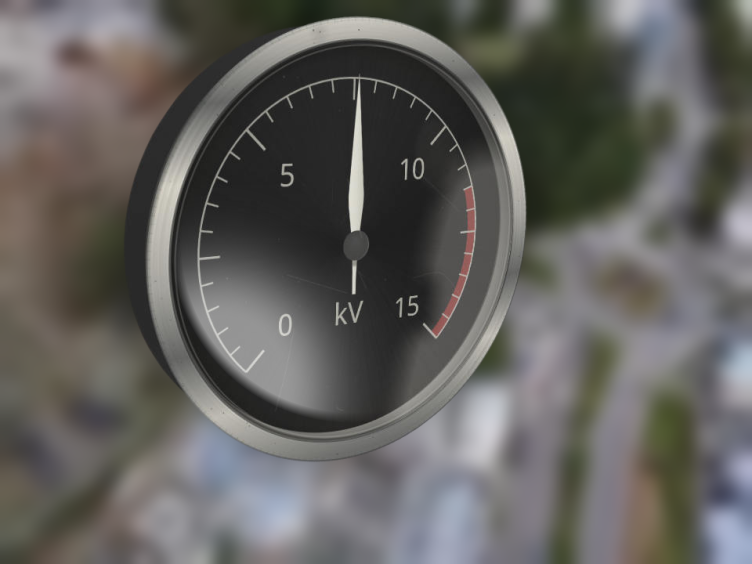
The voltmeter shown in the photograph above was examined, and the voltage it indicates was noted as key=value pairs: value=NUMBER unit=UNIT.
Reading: value=7.5 unit=kV
